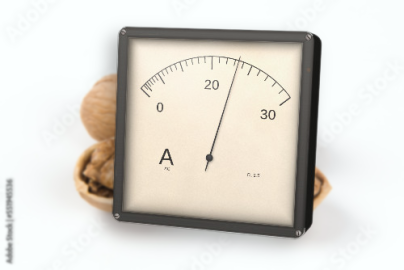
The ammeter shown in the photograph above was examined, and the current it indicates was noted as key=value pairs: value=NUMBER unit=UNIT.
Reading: value=23.5 unit=A
